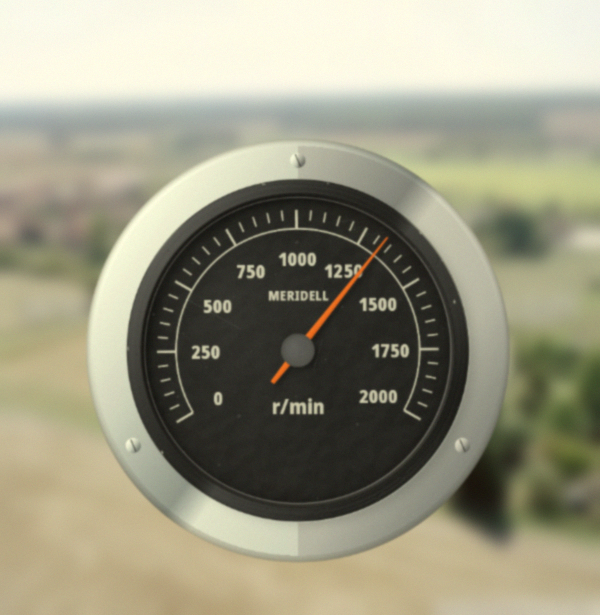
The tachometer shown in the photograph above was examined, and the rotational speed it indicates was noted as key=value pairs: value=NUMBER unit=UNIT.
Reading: value=1325 unit=rpm
